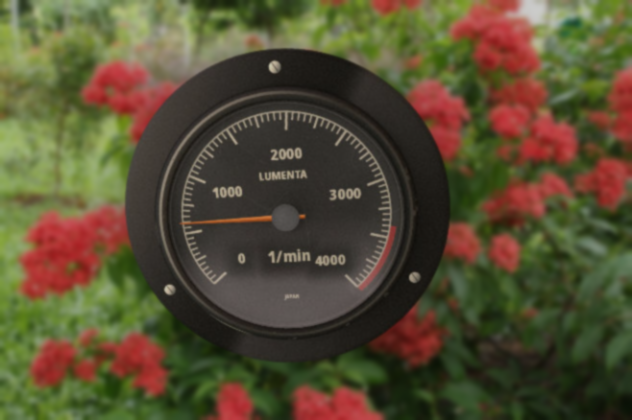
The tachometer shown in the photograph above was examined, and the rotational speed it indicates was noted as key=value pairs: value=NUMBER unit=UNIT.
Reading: value=600 unit=rpm
